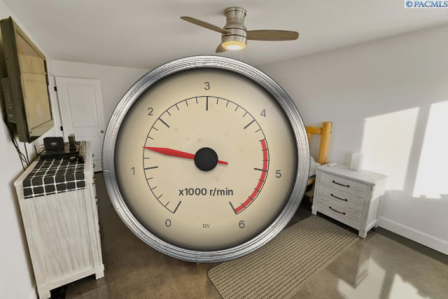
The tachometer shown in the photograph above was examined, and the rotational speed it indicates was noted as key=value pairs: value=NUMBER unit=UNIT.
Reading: value=1400 unit=rpm
